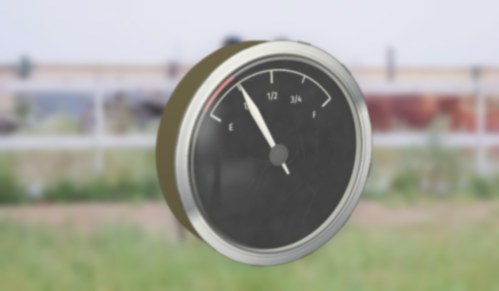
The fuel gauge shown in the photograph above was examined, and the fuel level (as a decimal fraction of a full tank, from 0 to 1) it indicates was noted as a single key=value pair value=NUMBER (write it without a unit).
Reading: value=0.25
